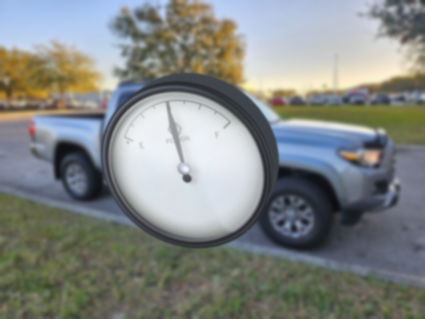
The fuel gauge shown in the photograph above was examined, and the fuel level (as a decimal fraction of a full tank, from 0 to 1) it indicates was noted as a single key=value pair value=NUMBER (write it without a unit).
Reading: value=0.5
